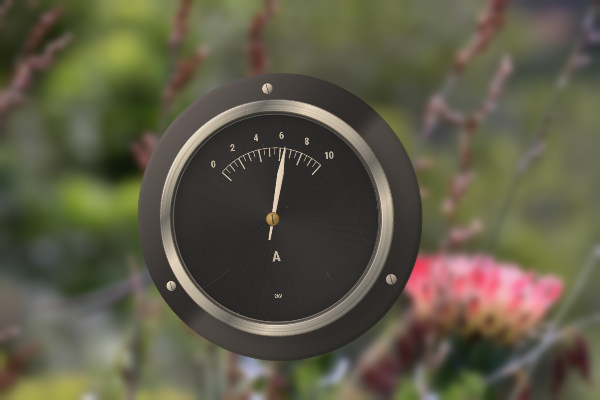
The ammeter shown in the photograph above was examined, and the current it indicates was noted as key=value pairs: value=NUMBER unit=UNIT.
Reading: value=6.5 unit=A
